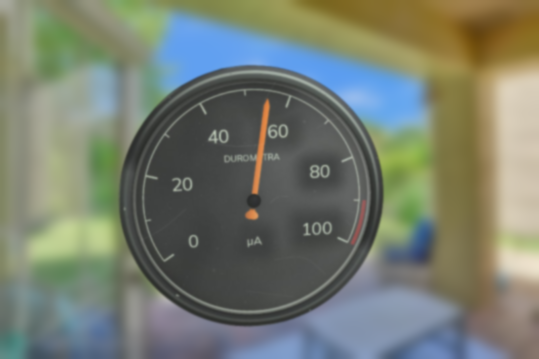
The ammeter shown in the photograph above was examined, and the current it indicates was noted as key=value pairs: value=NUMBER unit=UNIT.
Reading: value=55 unit=µA
